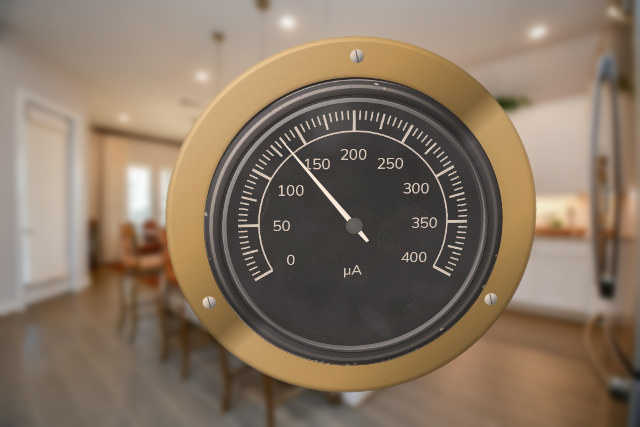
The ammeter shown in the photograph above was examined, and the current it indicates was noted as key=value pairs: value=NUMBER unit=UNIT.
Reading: value=135 unit=µA
